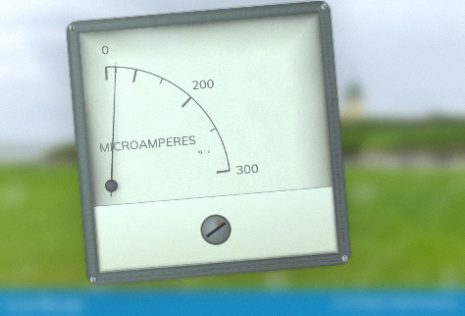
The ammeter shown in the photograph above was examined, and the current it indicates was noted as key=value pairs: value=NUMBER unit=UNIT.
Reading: value=50 unit=µA
